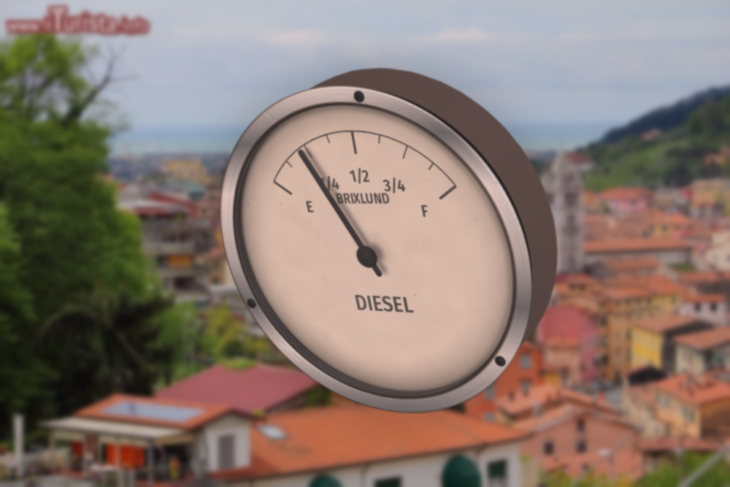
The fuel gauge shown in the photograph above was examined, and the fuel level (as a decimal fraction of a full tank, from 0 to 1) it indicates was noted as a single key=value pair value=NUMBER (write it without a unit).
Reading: value=0.25
